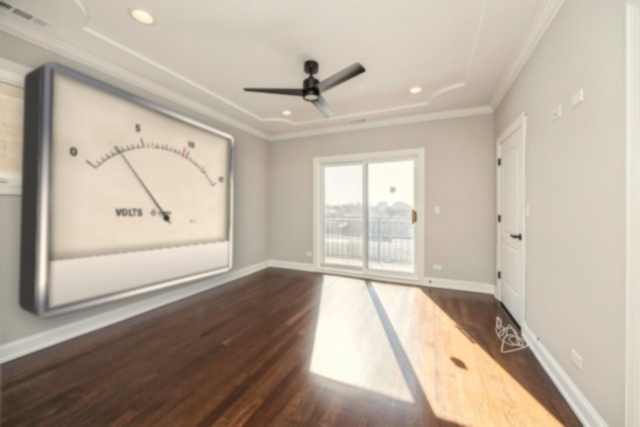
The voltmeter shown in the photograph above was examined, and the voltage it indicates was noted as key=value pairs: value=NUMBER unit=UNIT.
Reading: value=2.5 unit=V
